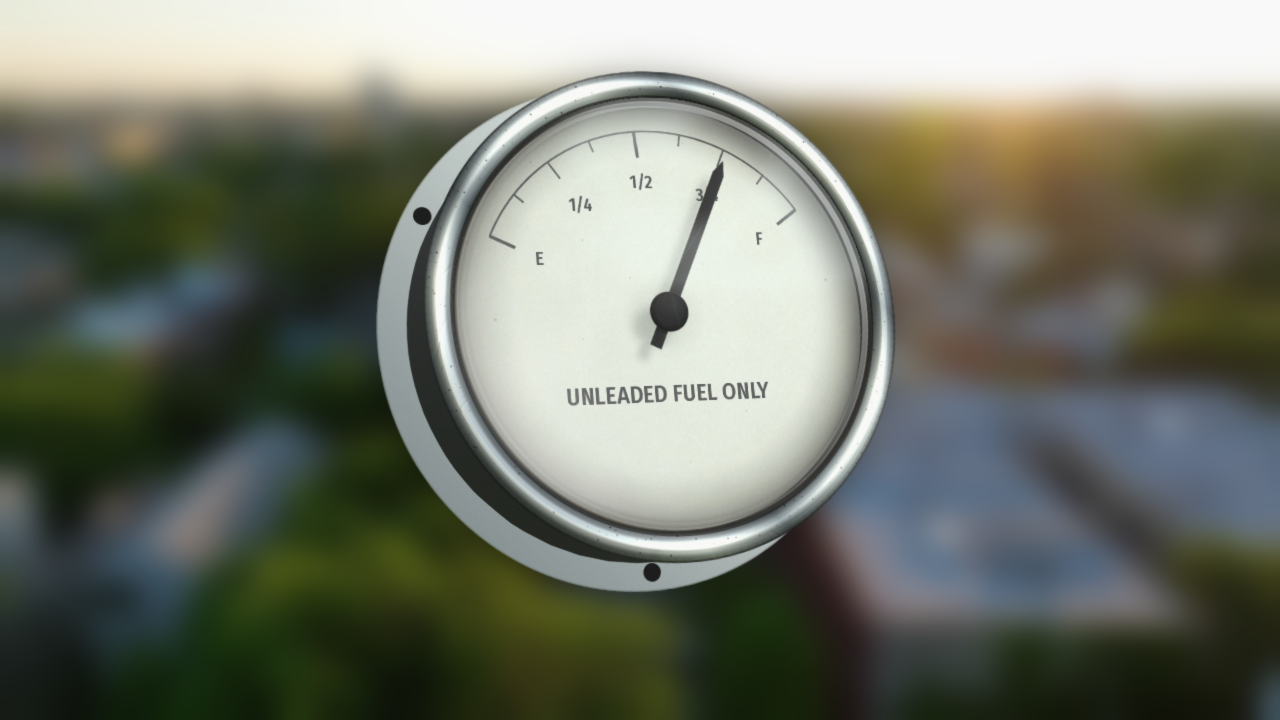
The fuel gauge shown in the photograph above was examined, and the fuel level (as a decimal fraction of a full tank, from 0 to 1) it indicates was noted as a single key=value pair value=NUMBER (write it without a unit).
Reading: value=0.75
